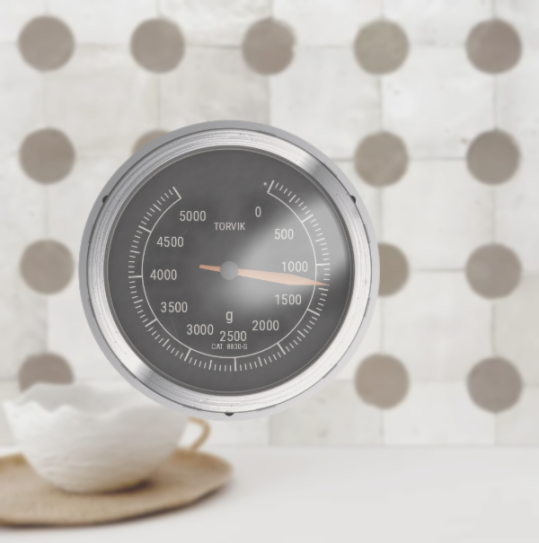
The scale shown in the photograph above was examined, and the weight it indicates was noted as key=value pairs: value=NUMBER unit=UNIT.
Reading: value=1200 unit=g
